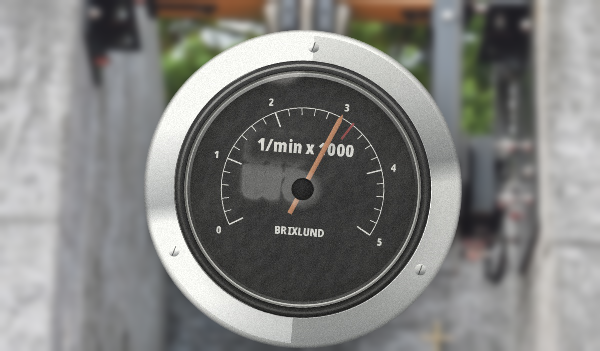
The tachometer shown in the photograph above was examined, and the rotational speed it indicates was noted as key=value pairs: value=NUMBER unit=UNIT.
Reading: value=3000 unit=rpm
